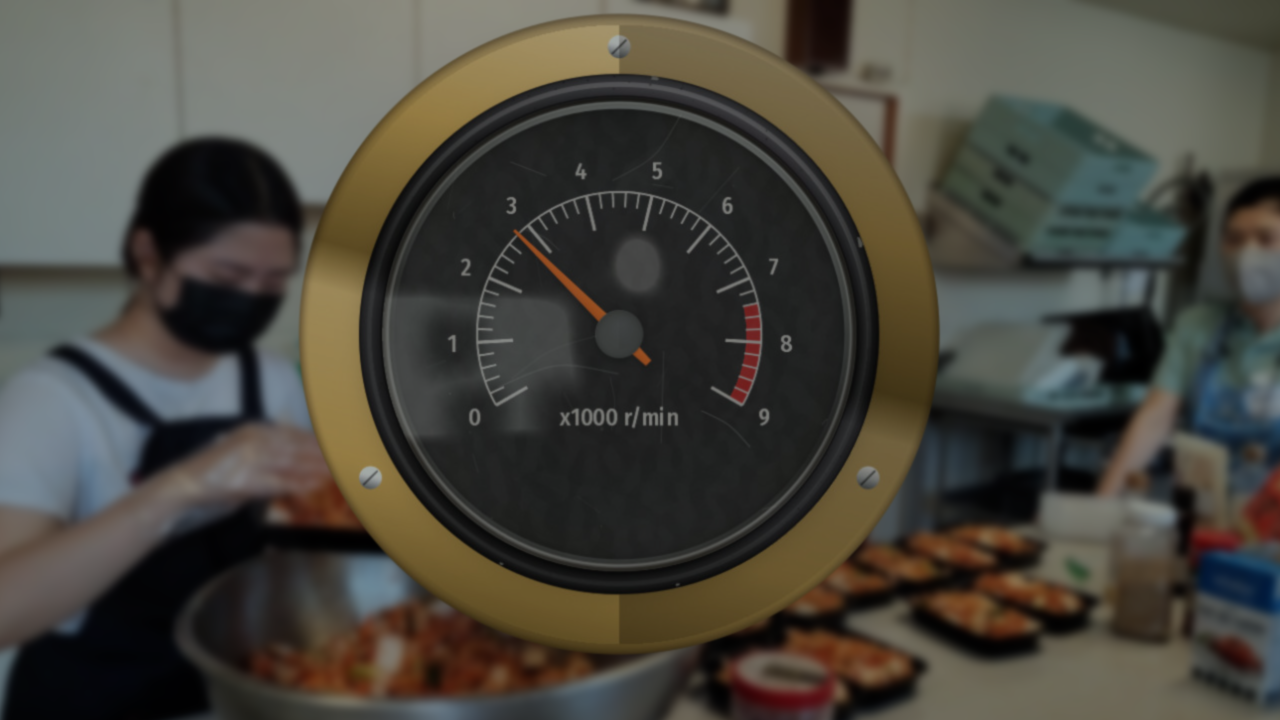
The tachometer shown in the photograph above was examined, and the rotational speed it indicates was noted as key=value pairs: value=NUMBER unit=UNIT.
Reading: value=2800 unit=rpm
